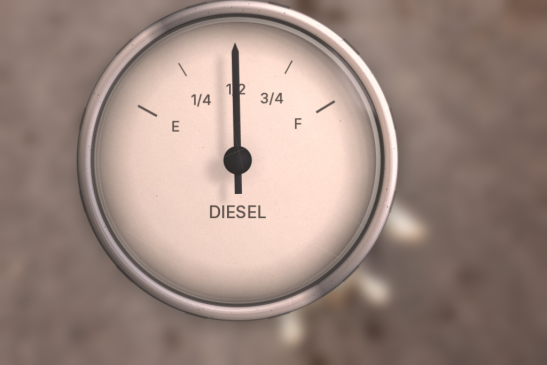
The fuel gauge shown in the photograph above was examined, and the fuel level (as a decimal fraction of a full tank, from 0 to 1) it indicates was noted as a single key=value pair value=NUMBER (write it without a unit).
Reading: value=0.5
